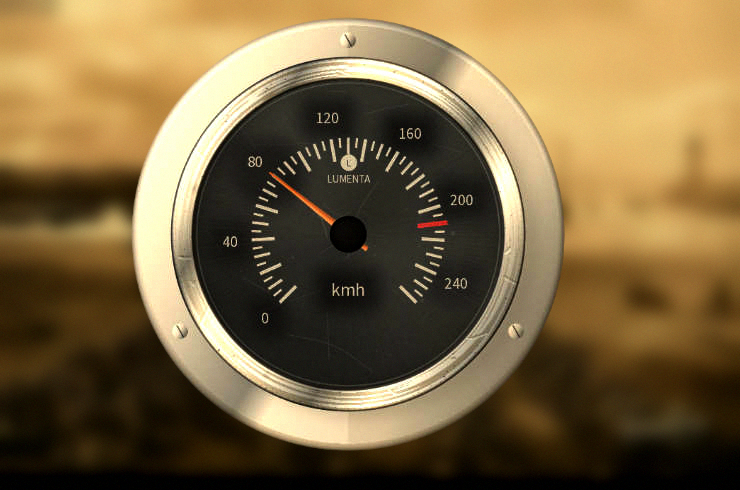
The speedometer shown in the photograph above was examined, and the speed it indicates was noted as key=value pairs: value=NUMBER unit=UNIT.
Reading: value=80 unit=km/h
